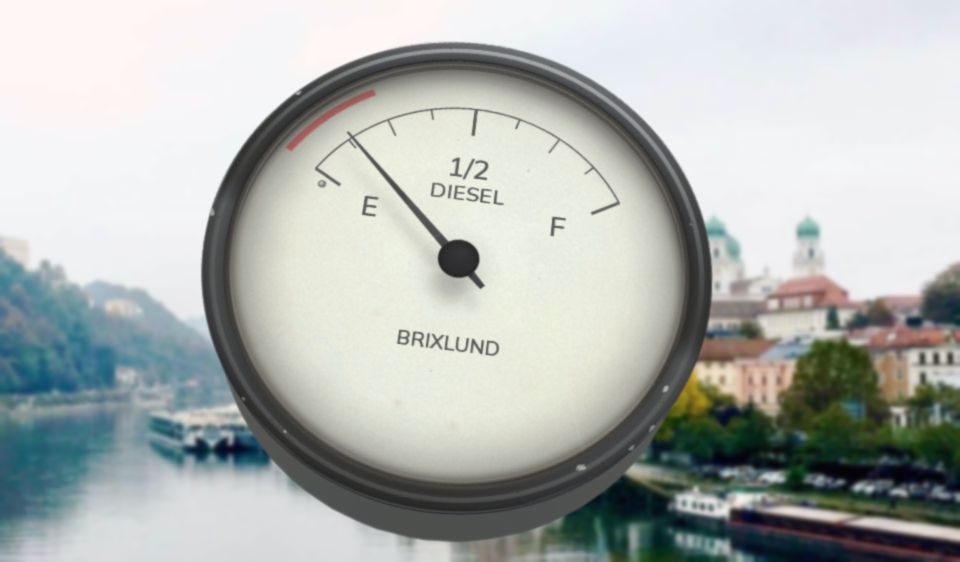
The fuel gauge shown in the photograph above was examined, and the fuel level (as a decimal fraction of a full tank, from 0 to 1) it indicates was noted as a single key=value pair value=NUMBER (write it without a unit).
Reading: value=0.125
